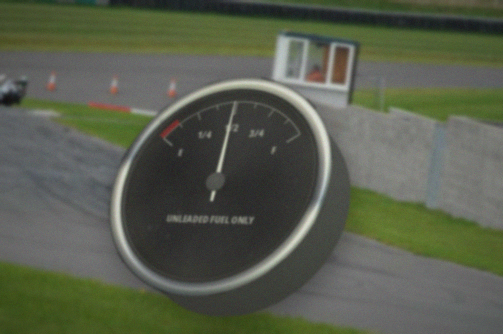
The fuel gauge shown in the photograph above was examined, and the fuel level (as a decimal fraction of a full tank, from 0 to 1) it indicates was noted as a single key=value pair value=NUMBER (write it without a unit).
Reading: value=0.5
